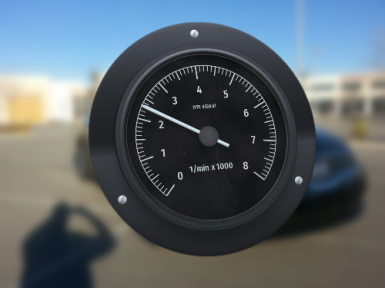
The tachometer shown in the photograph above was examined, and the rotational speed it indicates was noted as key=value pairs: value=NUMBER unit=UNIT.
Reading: value=2300 unit=rpm
